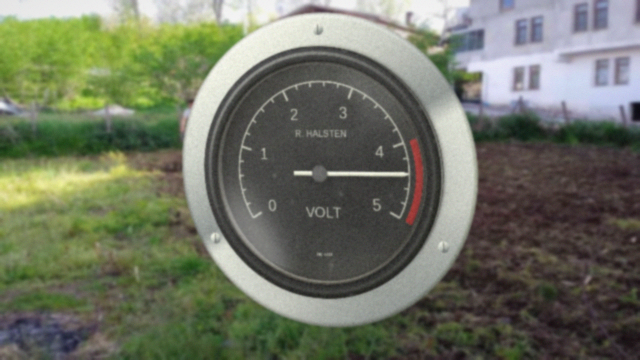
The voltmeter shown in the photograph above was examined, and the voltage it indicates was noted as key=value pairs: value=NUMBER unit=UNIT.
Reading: value=4.4 unit=V
